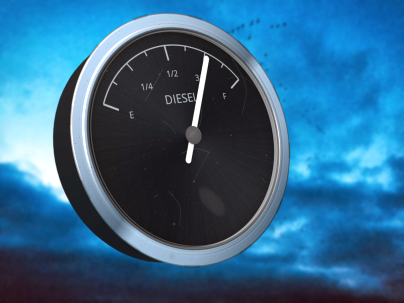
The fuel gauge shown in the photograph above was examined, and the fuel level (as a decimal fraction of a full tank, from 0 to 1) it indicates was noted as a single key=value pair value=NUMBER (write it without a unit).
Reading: value=0.75
